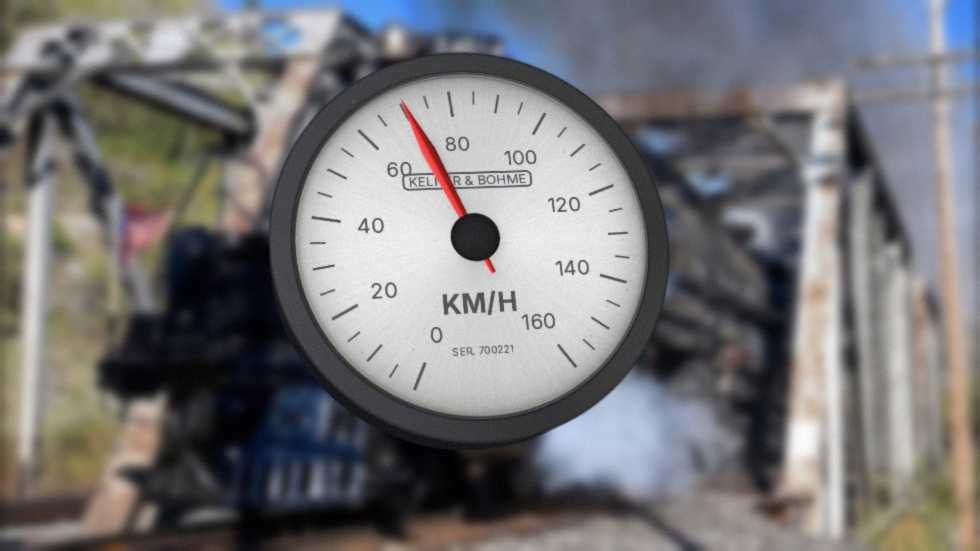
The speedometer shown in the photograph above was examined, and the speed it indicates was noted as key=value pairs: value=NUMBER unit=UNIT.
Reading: value=70 unit=km/h
